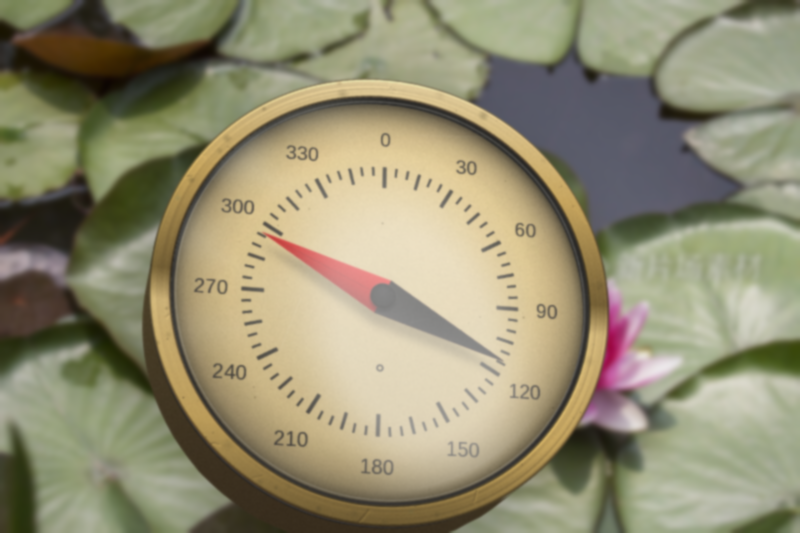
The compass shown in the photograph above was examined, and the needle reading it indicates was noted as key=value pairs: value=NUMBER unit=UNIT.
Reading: value=295 unit=°
